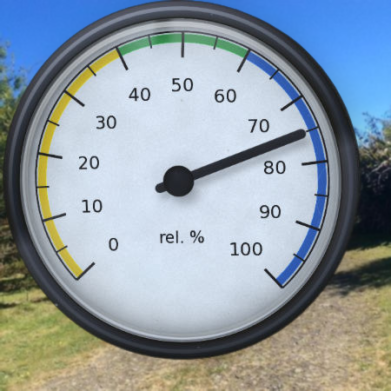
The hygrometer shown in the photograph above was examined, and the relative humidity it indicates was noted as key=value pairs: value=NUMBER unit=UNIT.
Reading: value=75 unit=%
